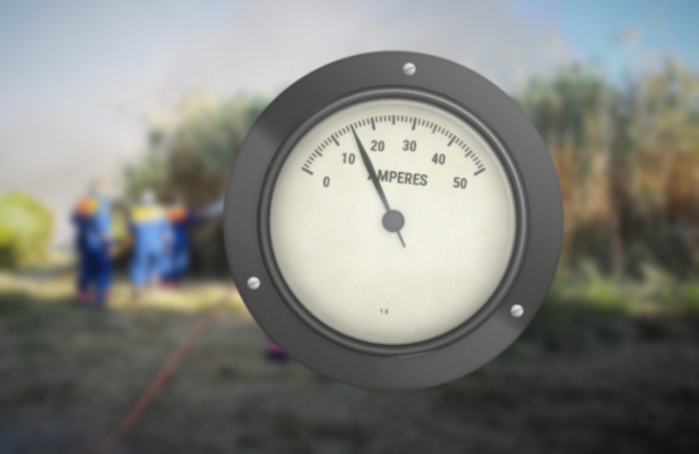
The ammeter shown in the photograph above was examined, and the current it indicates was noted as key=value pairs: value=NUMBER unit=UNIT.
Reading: value=15 unit=A
